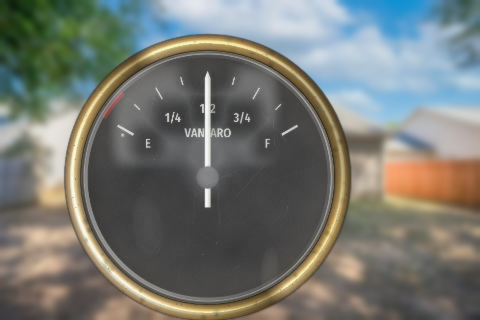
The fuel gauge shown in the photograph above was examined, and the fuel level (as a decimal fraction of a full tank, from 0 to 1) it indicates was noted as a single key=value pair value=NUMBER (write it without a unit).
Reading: value=0.5
